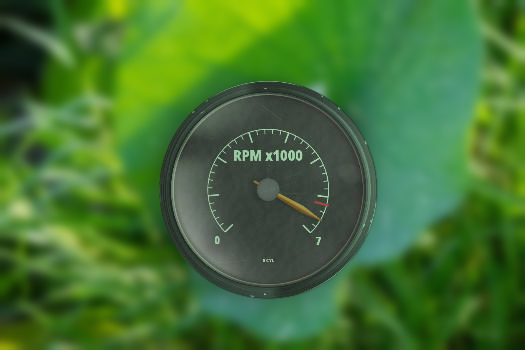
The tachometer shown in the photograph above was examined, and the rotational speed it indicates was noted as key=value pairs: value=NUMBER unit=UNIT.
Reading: value=6600 unit=rpm
